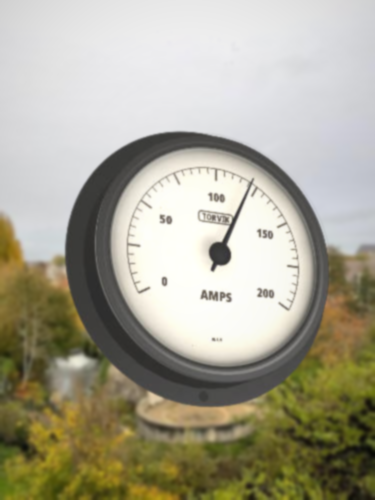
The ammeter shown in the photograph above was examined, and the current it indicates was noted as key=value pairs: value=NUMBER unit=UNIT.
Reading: value=120 unit=A
